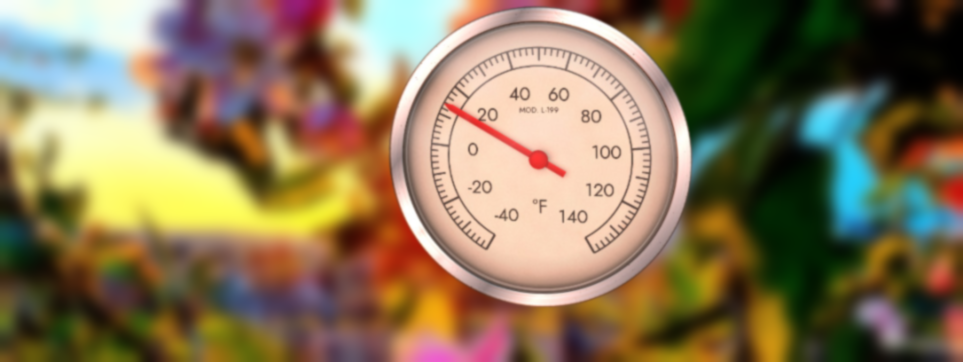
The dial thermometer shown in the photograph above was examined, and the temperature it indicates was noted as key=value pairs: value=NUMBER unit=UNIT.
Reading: value=14 unit=°F
